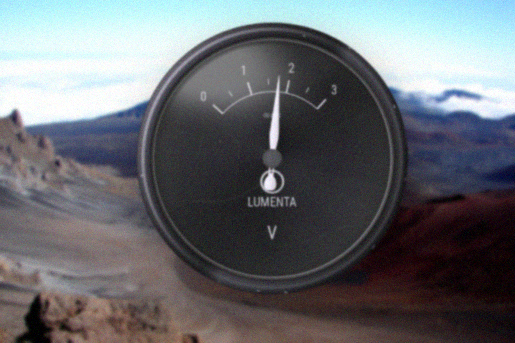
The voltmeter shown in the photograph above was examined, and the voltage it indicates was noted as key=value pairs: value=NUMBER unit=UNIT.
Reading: value=1.75 unit=V
